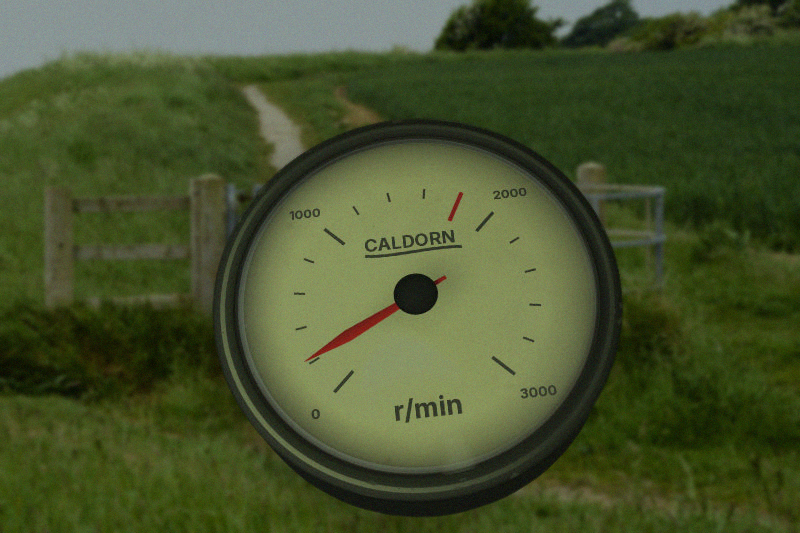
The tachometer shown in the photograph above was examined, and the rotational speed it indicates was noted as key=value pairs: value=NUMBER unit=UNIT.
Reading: value=200 unit=rpm
